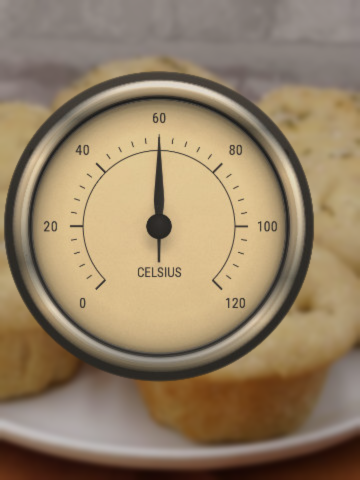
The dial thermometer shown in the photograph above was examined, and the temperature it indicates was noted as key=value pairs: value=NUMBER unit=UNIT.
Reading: value=60 unit=°C
